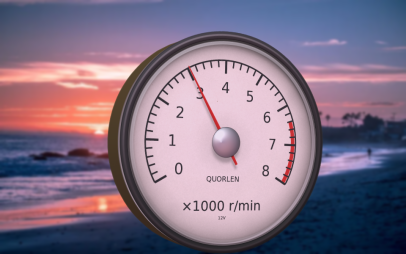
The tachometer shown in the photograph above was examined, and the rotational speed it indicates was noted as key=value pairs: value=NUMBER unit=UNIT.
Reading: value=3000 unit=rpm
